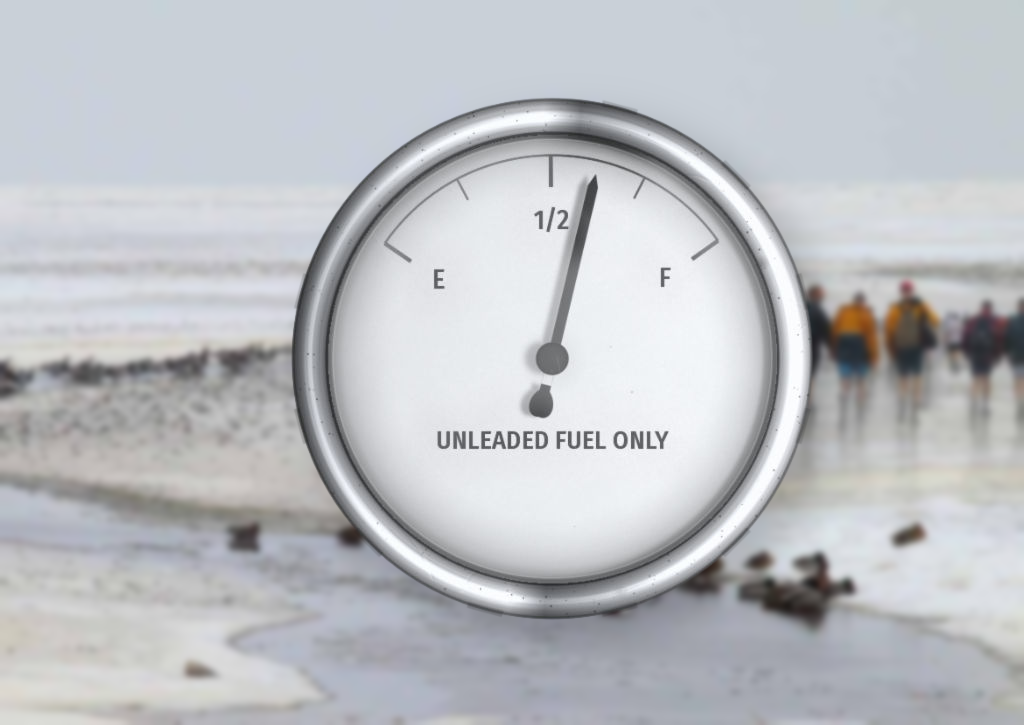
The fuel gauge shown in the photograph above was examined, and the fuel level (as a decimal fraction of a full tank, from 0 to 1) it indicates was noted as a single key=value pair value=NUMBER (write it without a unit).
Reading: value=0.625
